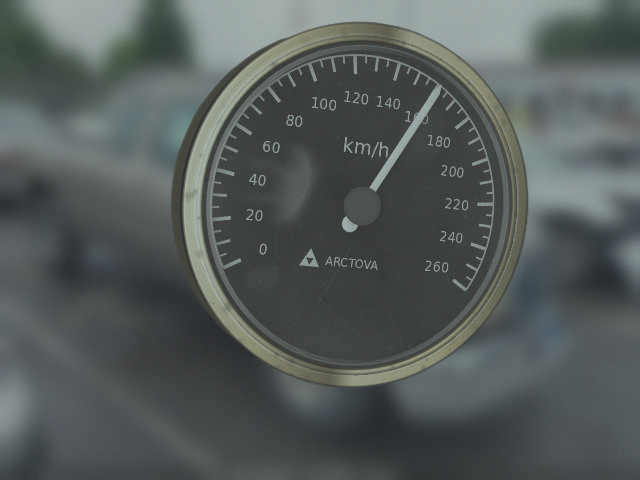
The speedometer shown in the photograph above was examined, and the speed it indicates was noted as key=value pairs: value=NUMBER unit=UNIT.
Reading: value=160 unit=km/h
